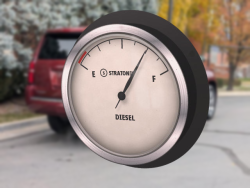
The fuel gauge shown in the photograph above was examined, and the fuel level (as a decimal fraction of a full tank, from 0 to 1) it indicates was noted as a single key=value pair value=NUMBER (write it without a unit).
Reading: value=0.75
